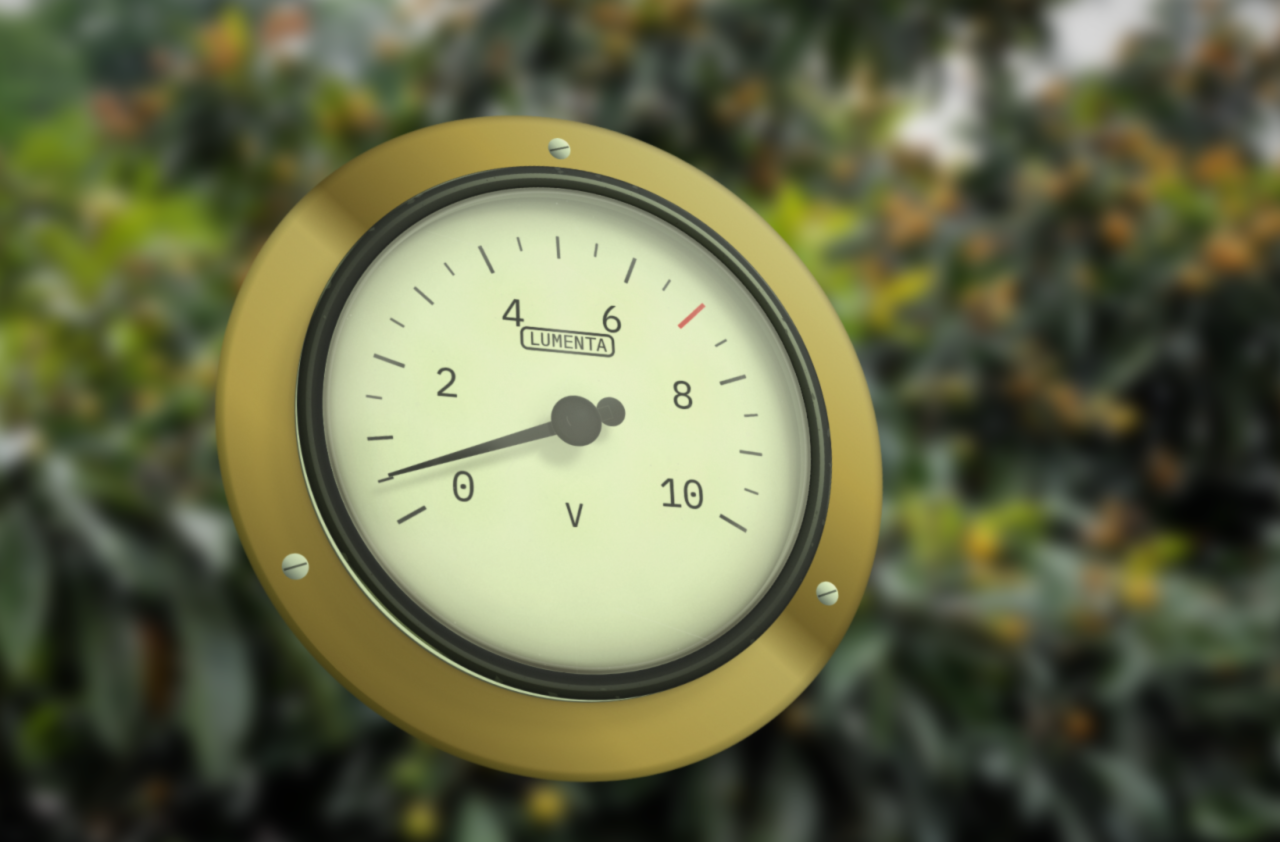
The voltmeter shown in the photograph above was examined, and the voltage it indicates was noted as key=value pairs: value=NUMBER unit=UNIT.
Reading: value=0.5 unit=V
